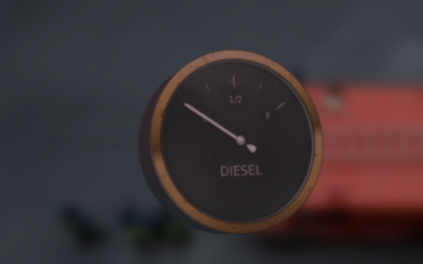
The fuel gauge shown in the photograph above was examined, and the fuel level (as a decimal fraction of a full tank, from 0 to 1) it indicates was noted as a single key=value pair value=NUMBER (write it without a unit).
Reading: value=0
